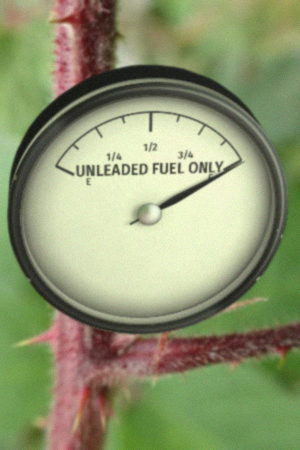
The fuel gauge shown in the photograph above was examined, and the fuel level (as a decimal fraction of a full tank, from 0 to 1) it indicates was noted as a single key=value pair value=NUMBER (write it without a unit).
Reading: value=1
